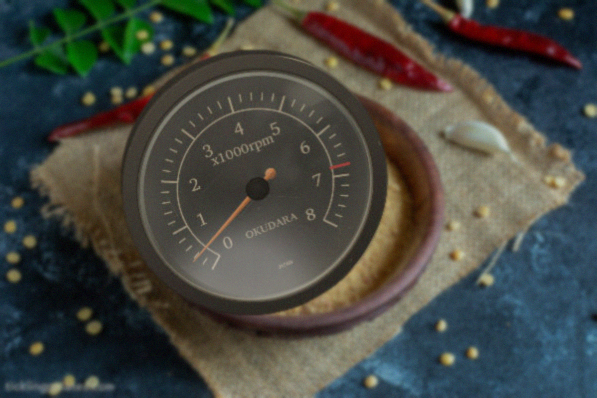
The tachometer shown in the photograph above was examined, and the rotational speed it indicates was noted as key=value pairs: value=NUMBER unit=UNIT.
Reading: value=400 unit=rpm
